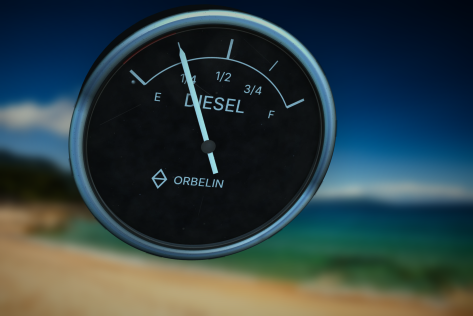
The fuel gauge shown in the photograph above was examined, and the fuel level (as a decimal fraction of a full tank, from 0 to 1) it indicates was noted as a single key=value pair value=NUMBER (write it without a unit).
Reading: value=0.25
